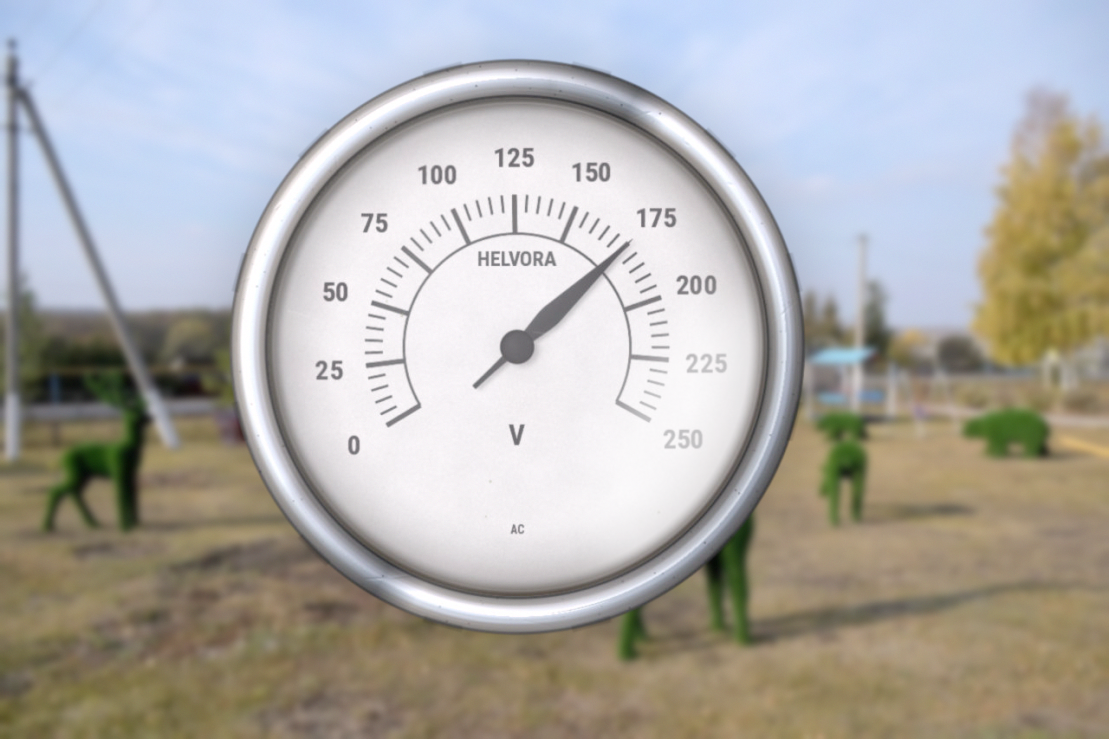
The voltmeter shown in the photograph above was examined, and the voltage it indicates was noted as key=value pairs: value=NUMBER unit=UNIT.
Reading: value=175 unit=V
